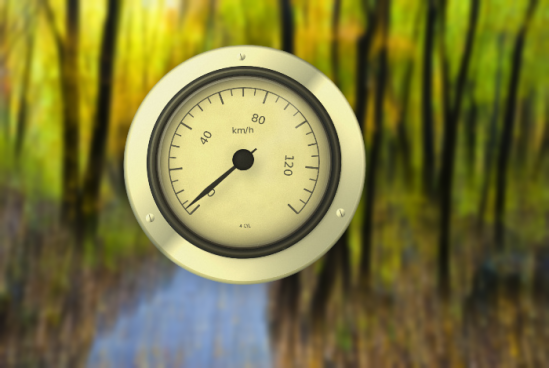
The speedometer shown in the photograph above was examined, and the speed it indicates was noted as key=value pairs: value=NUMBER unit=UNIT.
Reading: value=2.5 unit=km/h
